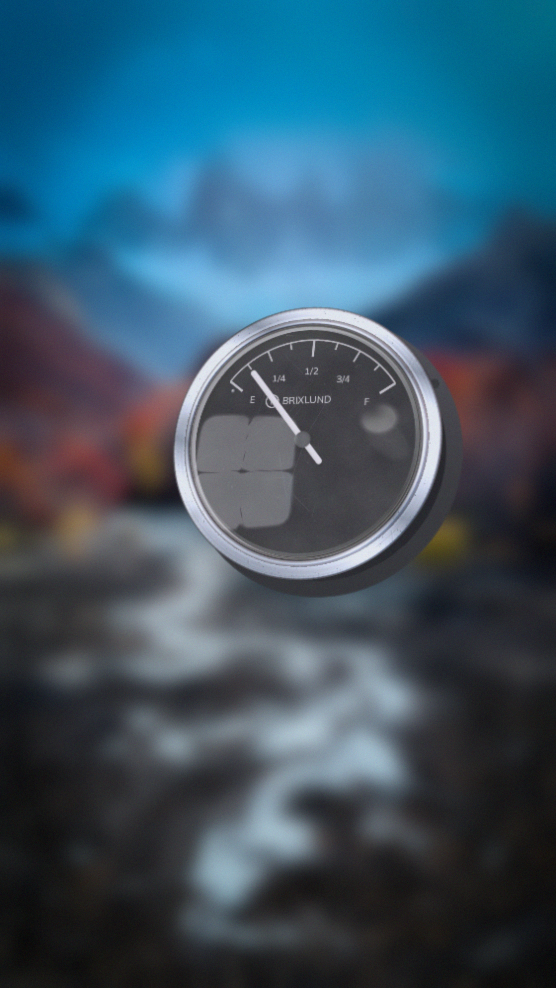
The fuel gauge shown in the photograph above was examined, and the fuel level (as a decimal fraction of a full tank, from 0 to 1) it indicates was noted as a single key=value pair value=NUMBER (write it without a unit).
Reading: value=0.125
